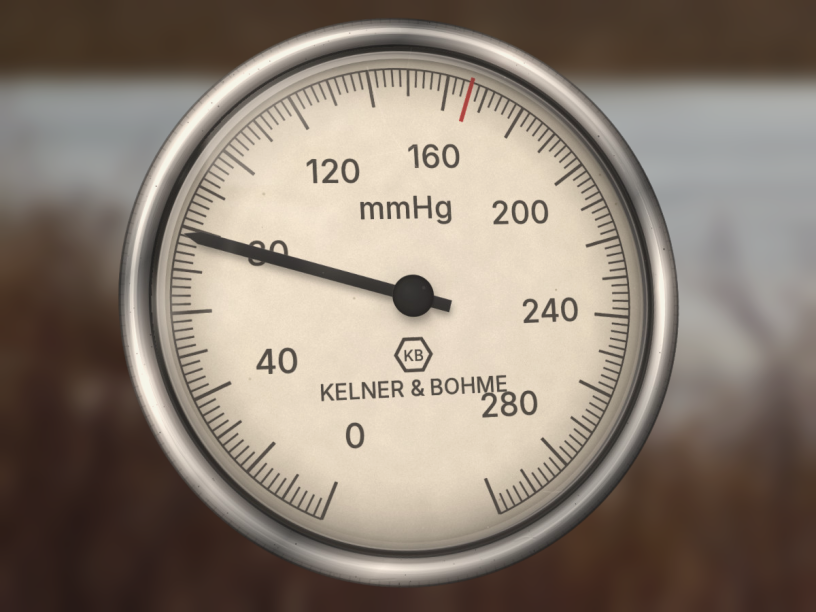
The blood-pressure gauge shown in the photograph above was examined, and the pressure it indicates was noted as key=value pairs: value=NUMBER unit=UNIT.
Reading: value=78 unit=mmHg
